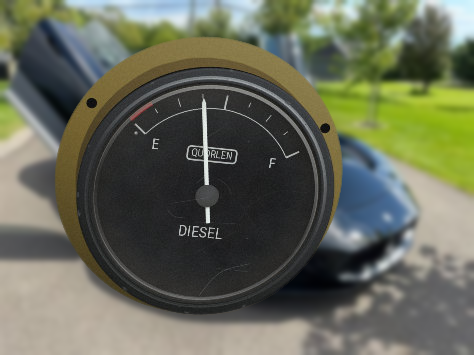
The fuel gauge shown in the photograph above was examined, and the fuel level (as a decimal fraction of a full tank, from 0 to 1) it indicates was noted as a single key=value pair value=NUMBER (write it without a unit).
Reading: value=0.375
